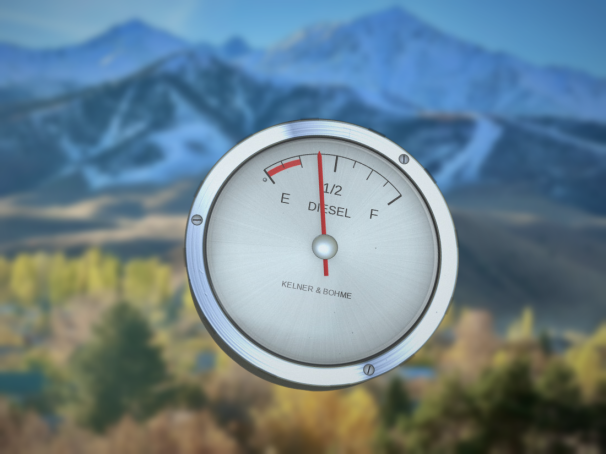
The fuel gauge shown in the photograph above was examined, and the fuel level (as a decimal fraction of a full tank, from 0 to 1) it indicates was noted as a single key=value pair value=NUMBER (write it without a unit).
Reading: value=0.375
